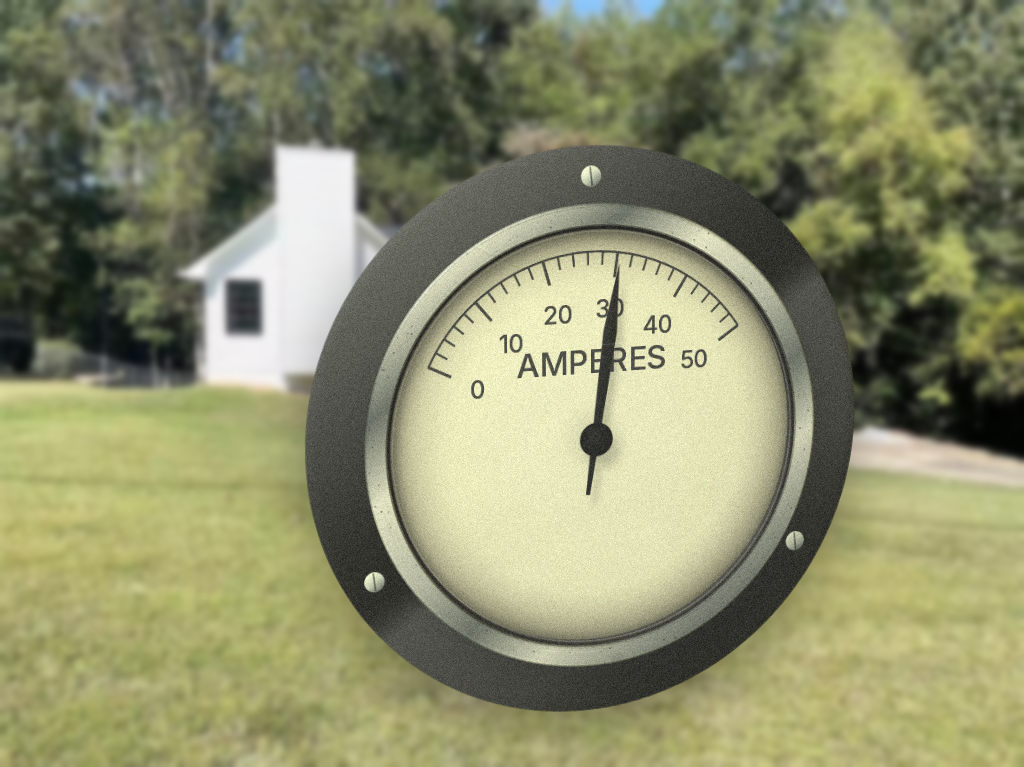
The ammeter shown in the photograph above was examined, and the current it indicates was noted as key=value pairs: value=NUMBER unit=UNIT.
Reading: value=30 unit=A
